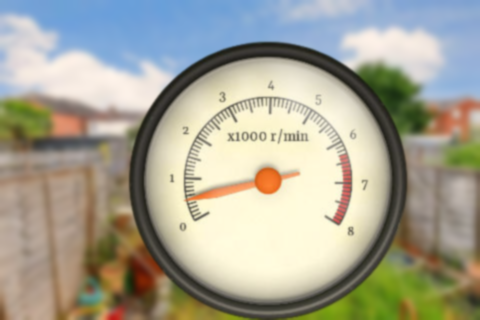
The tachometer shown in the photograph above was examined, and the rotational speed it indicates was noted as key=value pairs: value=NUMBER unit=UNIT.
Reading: value=500 unit=rpm
